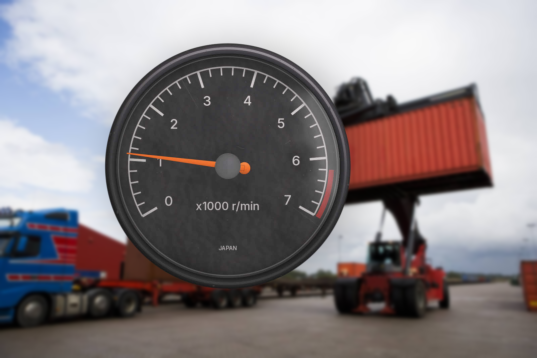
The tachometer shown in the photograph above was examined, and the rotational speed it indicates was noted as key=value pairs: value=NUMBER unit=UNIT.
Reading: value=1100 unit=rpm
